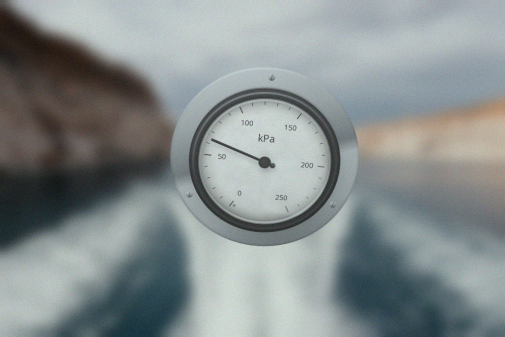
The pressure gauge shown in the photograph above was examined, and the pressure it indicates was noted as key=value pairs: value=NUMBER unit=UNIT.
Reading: value=65 unit=kPa
